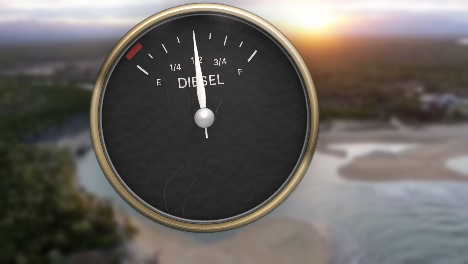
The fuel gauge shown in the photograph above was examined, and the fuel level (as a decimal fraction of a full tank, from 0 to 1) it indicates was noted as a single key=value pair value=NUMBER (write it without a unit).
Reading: value=0.5
